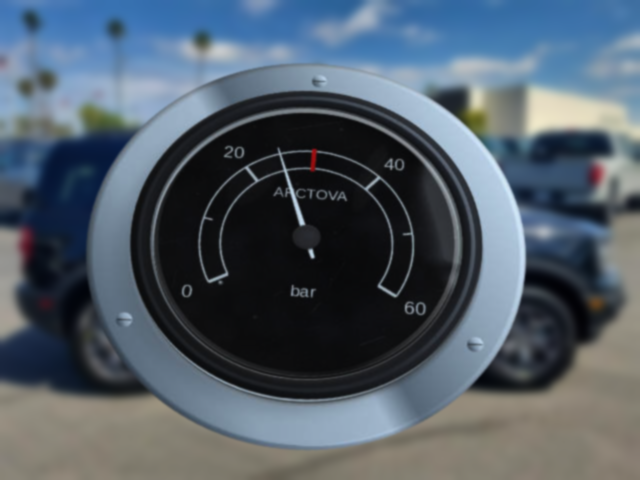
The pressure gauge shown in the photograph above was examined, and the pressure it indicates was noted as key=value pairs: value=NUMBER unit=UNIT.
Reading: value=25 unit=bar
